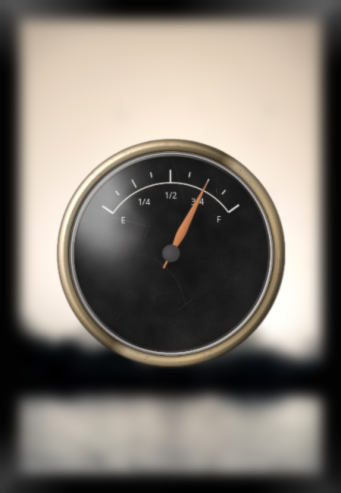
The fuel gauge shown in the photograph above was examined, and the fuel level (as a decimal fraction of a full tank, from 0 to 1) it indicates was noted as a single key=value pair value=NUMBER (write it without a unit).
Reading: value=0.75
